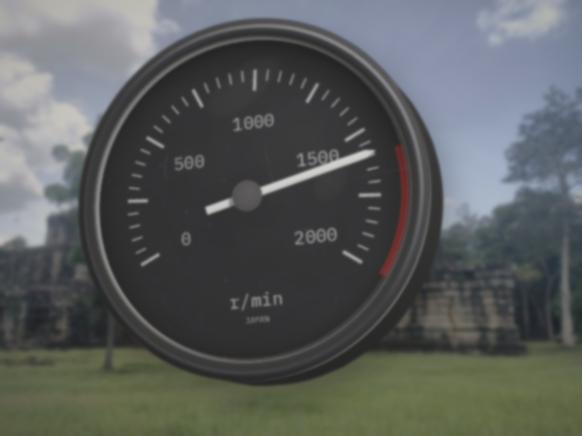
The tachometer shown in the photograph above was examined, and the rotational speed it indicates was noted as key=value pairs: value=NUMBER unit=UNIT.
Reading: value=1600 unit=rpm
